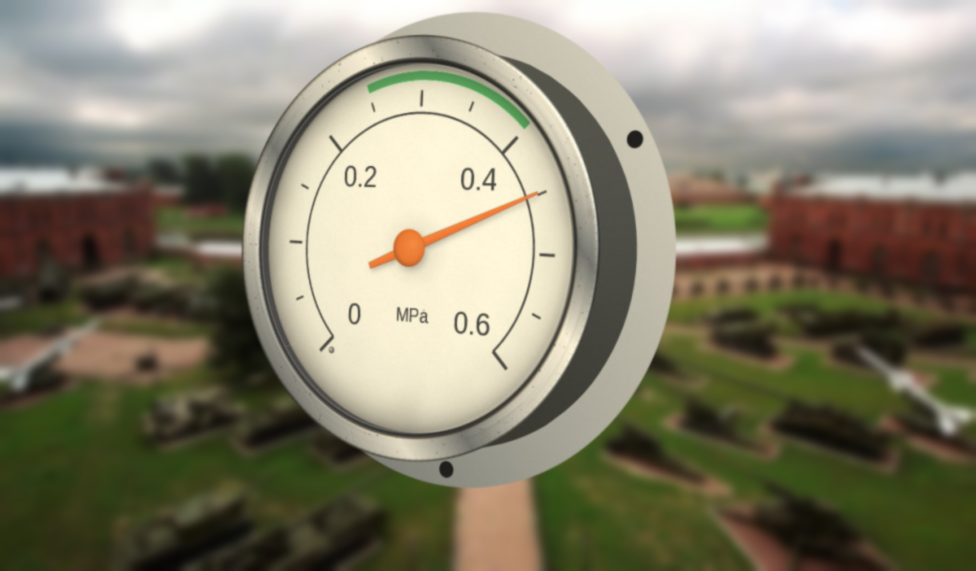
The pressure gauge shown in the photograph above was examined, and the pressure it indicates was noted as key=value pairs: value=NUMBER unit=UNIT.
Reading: value=0.45 unit=MPa
